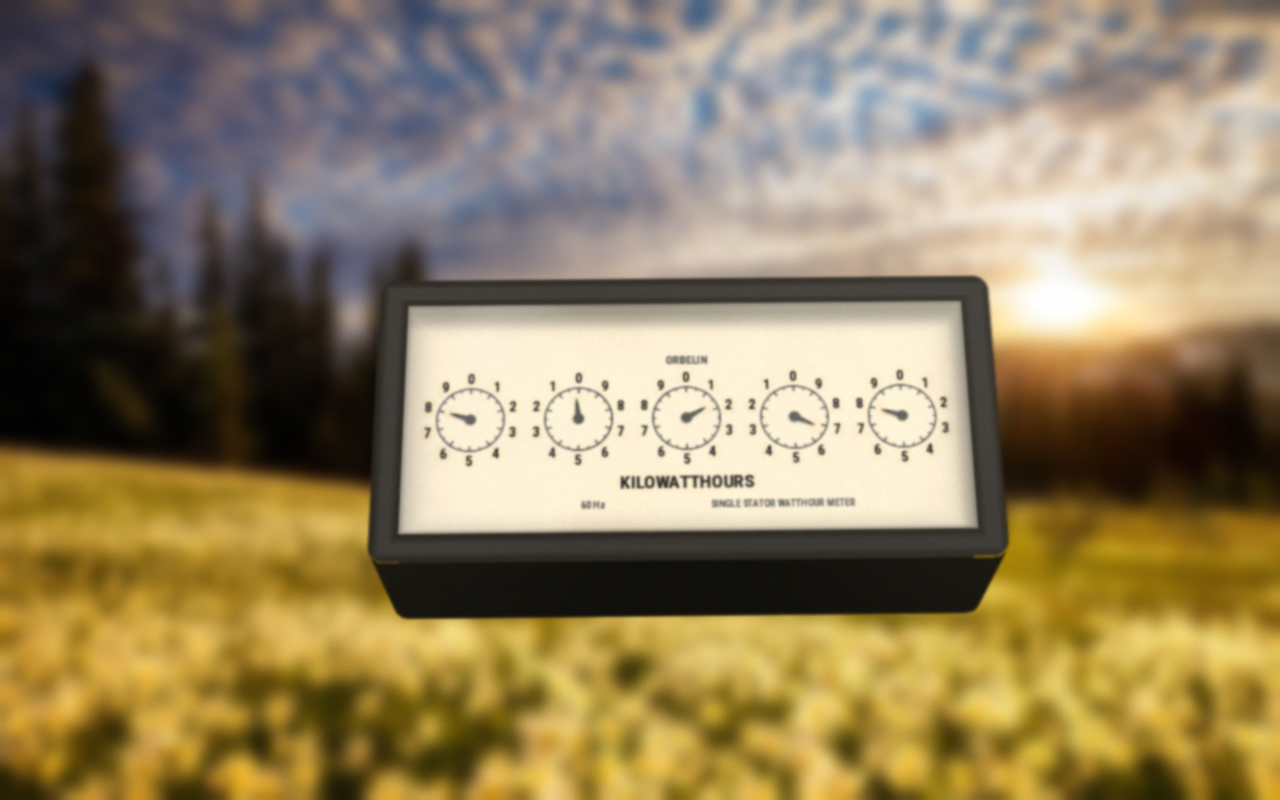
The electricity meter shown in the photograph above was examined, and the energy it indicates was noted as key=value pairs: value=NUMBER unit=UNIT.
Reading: value=80168 unit=kWh
